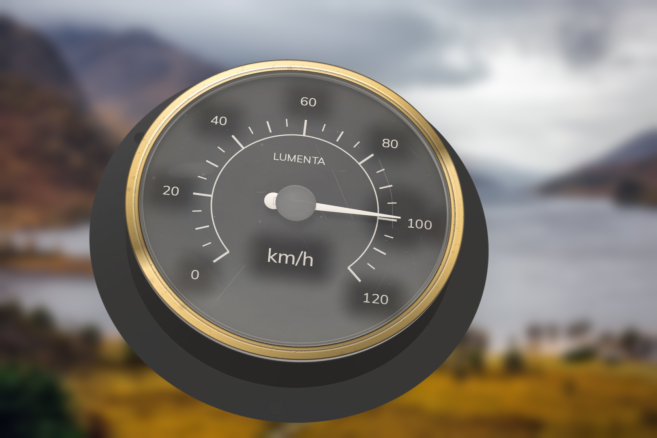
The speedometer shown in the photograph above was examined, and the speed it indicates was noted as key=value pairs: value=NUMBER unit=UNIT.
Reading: value=100 unit=km/h
